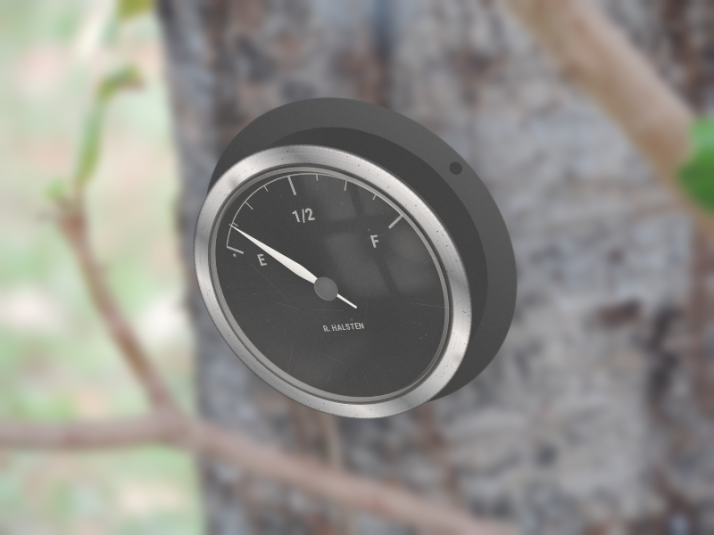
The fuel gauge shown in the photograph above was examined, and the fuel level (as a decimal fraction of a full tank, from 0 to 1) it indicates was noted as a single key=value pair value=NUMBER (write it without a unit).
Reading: value=0.125
